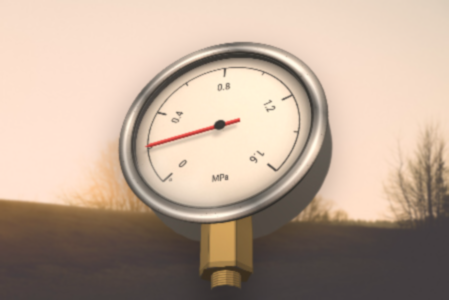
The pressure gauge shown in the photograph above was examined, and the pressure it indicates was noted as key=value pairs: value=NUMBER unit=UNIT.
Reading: value=0.2 unit=MPa
